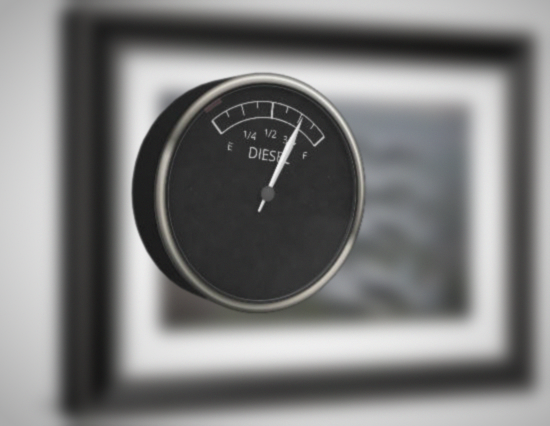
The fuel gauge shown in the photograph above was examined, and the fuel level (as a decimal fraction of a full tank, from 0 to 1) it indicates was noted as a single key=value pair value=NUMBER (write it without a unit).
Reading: value=0.75
